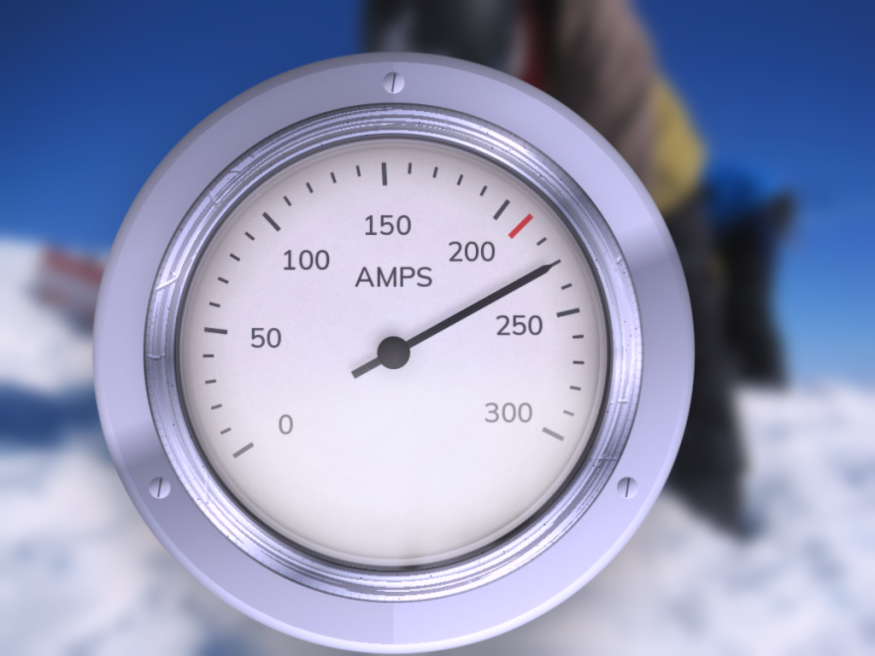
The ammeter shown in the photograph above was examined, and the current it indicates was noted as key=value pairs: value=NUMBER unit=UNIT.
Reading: value=230 unit=A
